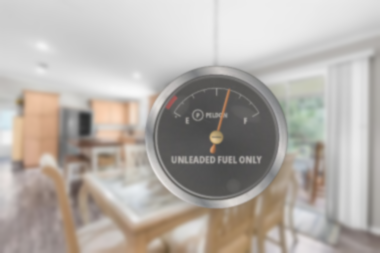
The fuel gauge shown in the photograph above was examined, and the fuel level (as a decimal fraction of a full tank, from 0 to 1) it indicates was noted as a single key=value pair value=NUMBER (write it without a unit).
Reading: value=0.625
